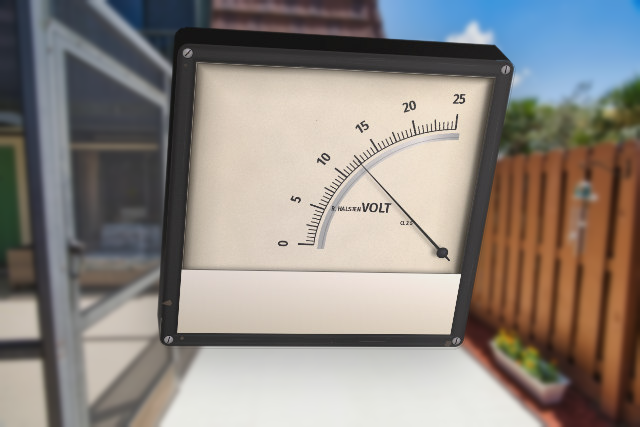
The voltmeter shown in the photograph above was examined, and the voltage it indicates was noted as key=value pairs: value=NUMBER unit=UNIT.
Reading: value=12.5 unit=V
